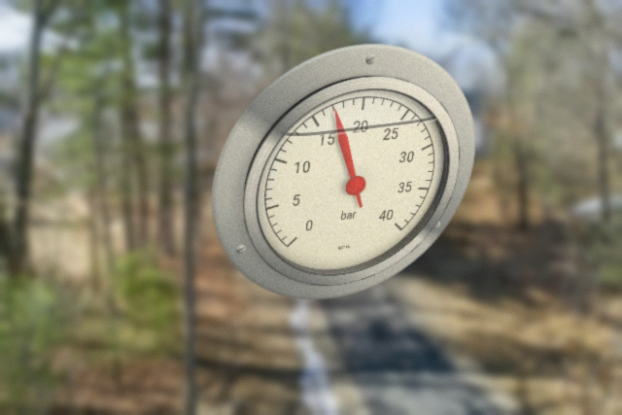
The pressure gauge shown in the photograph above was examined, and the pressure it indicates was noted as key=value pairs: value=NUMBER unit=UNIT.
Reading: value=17 unit=bar
